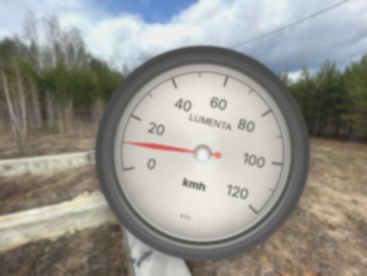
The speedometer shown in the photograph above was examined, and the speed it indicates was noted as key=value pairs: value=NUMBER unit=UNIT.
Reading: value=10 unit=km/h
